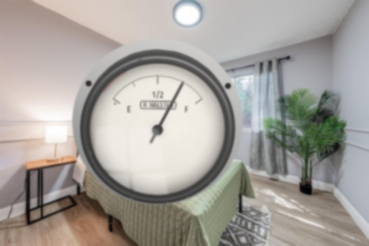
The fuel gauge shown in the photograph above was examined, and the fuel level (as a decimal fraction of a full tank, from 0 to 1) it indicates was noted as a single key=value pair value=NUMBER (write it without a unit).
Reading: value=0.75
